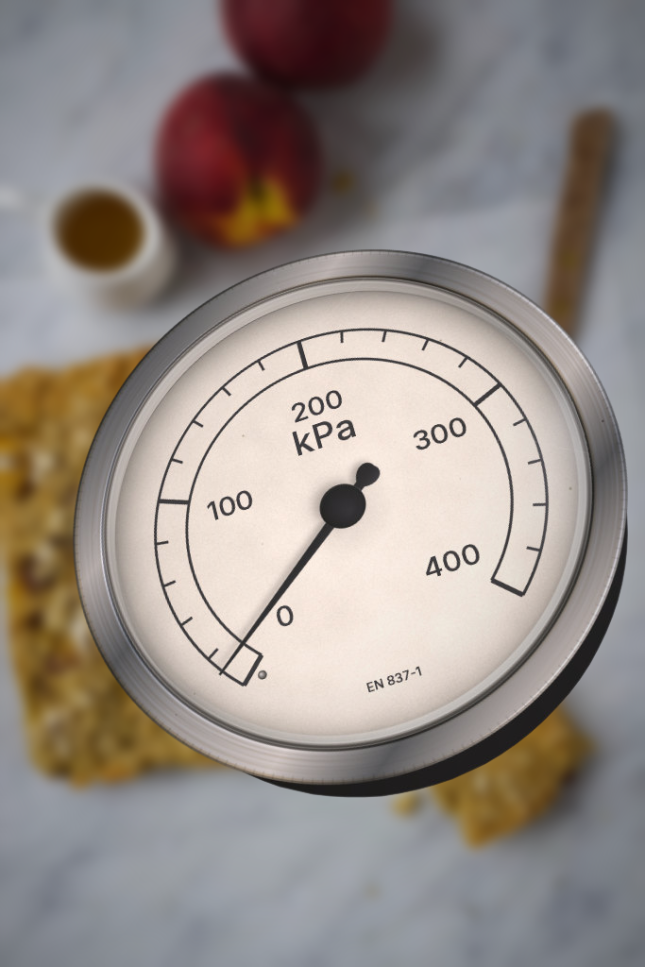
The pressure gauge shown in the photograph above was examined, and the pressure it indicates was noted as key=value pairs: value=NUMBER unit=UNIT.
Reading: value=10 unit=kPa
